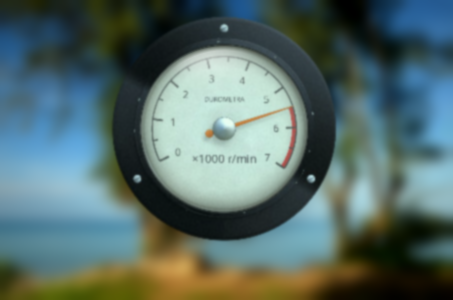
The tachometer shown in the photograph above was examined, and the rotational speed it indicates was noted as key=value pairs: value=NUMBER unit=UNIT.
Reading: value=5500 unit=rpm
